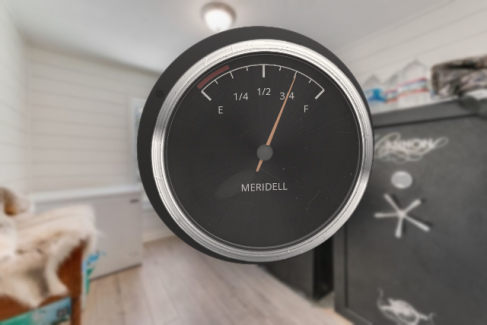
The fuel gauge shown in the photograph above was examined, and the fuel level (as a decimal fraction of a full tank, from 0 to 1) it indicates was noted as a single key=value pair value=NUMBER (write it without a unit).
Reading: value=0.75
